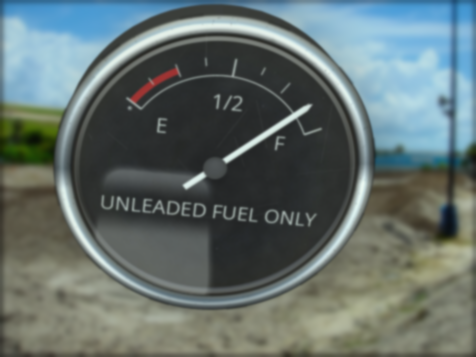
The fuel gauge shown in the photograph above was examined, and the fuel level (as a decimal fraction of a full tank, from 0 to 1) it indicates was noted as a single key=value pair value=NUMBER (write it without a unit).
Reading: value=0.875
